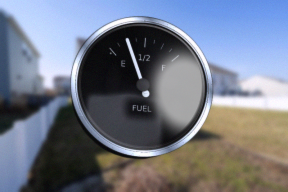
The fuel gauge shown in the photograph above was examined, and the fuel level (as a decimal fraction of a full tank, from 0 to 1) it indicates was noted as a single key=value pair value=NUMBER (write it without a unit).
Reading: value=0.25
